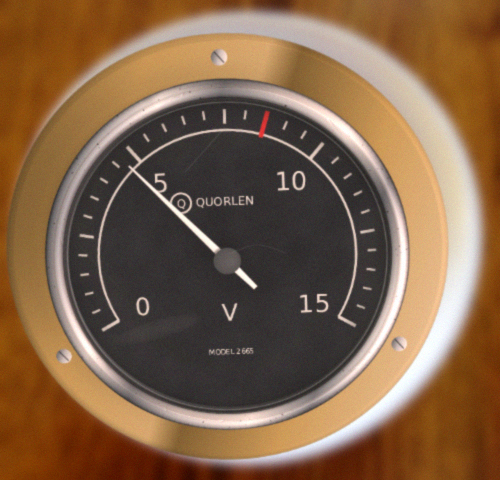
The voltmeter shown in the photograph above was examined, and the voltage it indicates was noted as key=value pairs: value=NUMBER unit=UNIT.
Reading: value=4.75 unit=V
